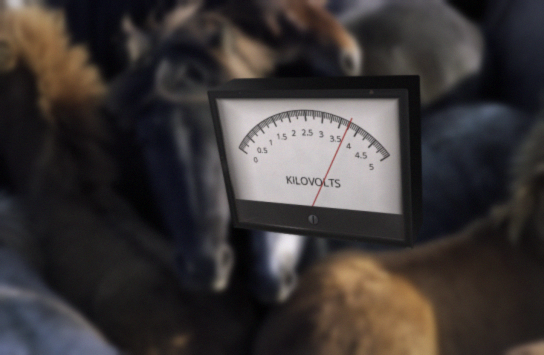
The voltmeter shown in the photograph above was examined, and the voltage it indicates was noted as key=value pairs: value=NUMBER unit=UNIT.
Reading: value=3.75 unit=kV
